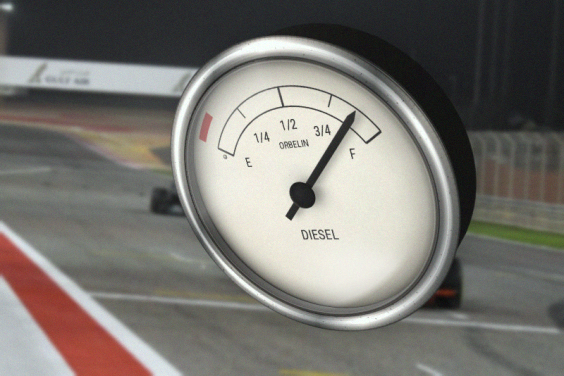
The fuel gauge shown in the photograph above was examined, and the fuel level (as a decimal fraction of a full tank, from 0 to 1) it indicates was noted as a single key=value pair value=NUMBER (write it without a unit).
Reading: value=0.875
